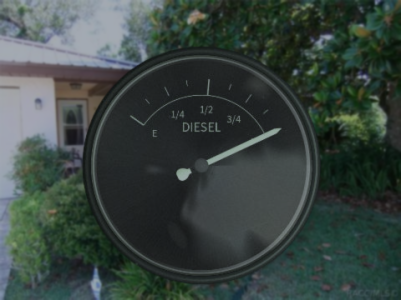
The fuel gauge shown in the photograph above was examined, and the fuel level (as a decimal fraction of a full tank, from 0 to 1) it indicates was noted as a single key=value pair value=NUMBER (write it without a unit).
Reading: value=1
